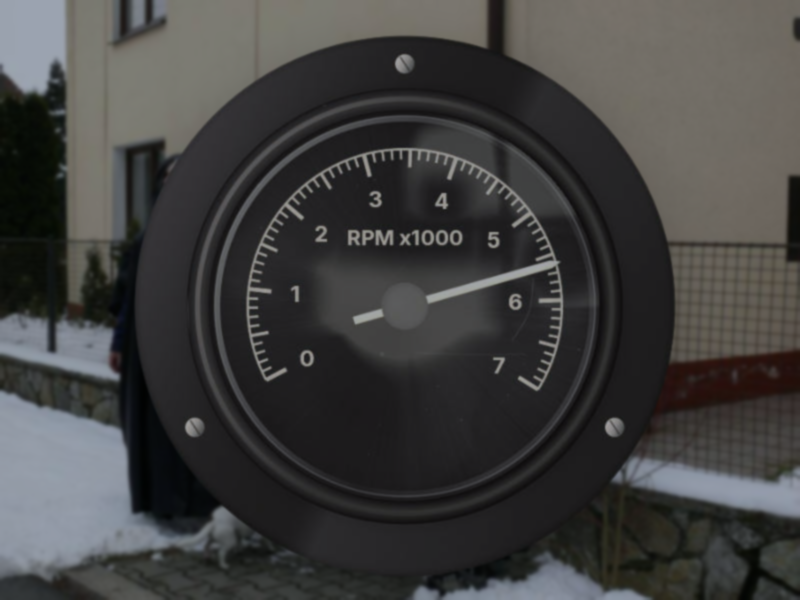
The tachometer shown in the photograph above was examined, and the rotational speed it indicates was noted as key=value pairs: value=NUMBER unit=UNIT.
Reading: value=5600 unit=rpm
